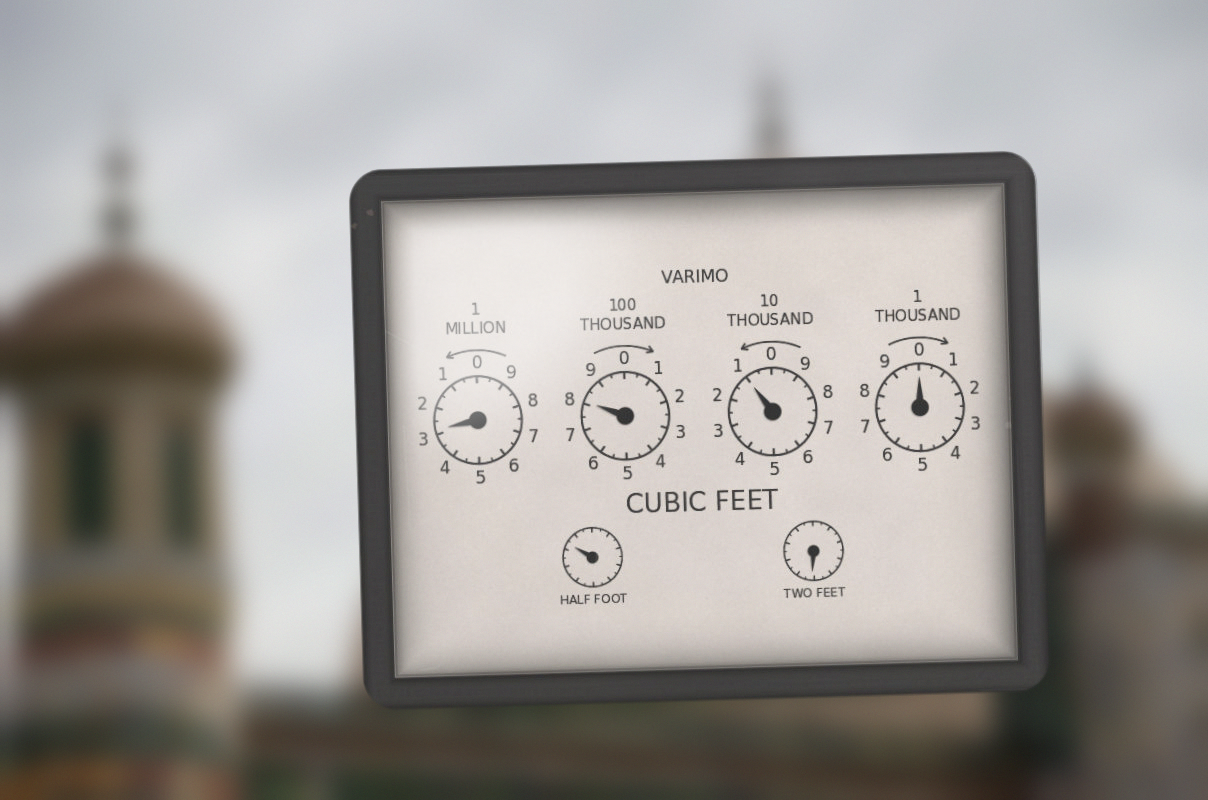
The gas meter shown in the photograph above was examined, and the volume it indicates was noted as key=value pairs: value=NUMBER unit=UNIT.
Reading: value=281000 unit=ft³
